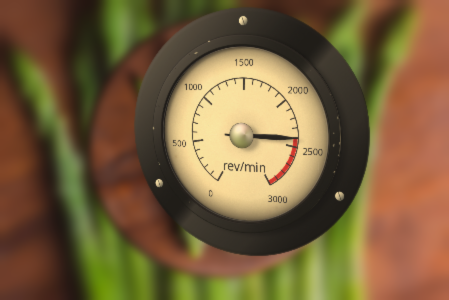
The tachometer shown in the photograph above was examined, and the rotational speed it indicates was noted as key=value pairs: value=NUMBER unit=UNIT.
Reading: value=2400 unit=rpm
